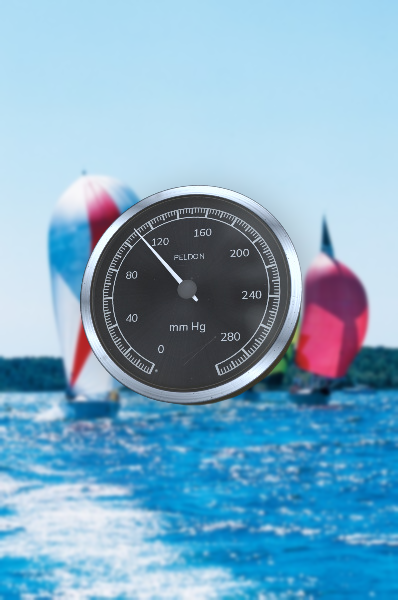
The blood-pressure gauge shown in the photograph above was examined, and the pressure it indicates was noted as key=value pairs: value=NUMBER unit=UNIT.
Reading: value=110 unit=mmHg
